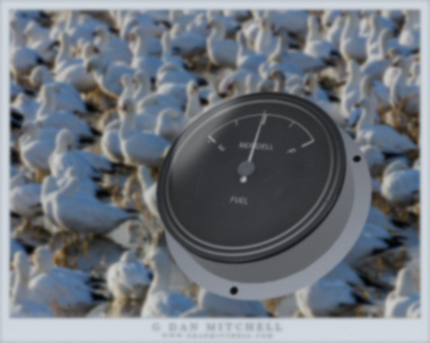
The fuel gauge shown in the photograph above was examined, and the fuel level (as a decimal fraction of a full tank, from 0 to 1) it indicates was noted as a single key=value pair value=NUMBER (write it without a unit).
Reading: value=0.5
